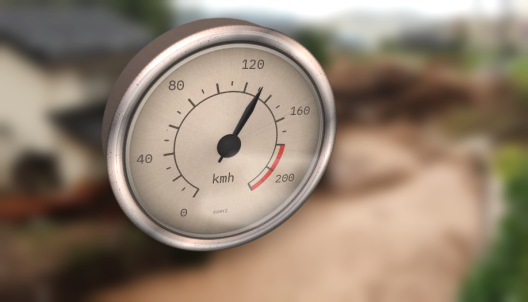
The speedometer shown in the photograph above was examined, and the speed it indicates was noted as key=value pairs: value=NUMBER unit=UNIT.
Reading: value=130 unit=km/h
